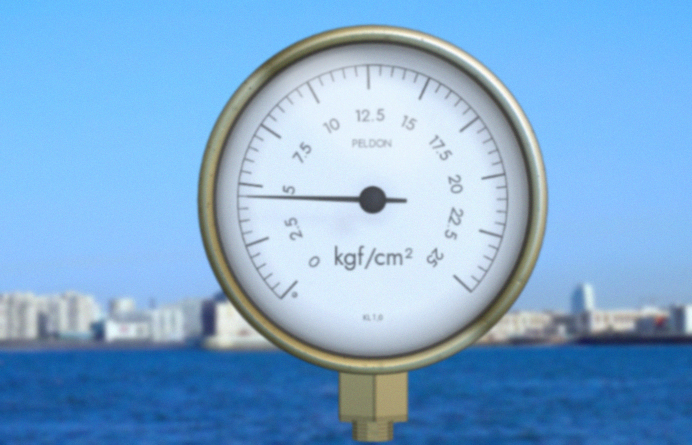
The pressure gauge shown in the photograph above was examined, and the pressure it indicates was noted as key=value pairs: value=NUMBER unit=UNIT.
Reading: value=4.5 unit=kg/cm²
